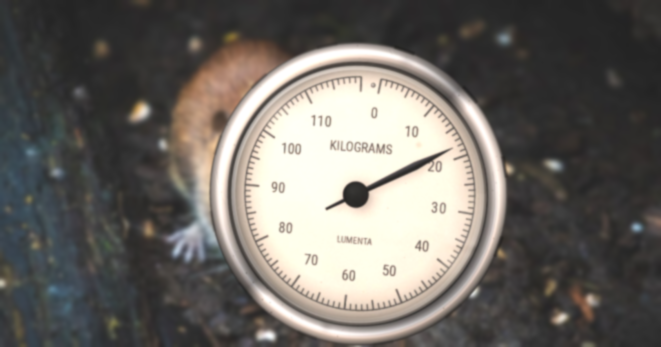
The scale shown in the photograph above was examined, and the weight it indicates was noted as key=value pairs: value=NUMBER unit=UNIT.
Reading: value=18 unit=kg
